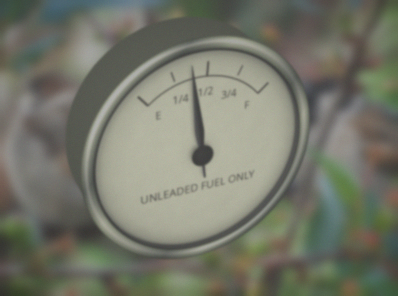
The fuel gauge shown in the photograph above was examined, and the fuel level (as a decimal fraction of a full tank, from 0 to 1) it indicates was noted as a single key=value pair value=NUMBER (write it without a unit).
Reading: value=0.375
